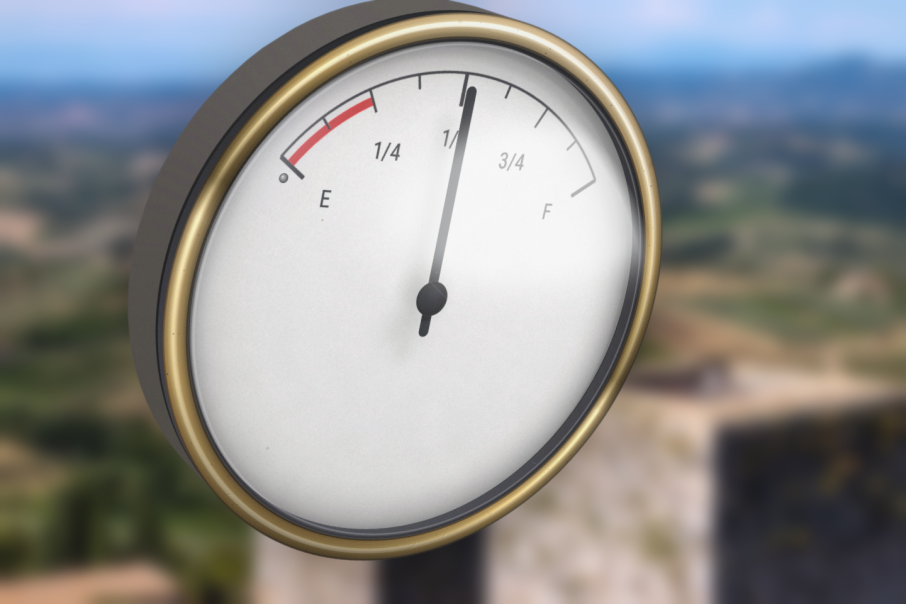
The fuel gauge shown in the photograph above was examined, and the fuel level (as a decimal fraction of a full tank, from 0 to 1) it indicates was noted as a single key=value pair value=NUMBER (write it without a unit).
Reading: value=0.5
